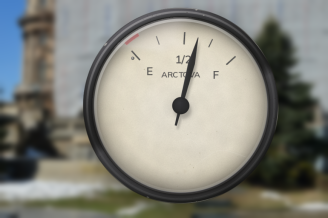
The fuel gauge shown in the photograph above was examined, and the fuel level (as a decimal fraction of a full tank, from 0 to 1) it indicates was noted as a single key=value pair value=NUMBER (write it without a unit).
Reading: value=0.625
